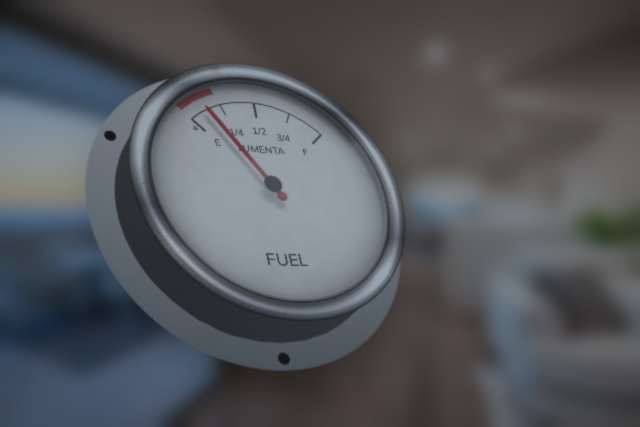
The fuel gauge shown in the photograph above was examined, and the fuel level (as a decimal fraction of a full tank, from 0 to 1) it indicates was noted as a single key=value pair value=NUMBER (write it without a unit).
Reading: value=0.125
